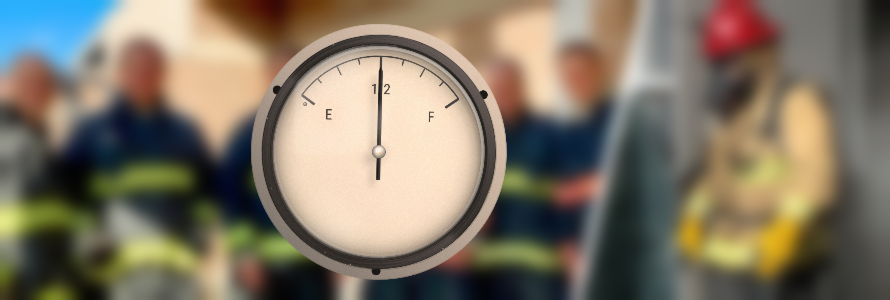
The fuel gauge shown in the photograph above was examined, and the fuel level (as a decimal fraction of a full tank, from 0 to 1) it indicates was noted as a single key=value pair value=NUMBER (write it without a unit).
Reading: value=0.5
